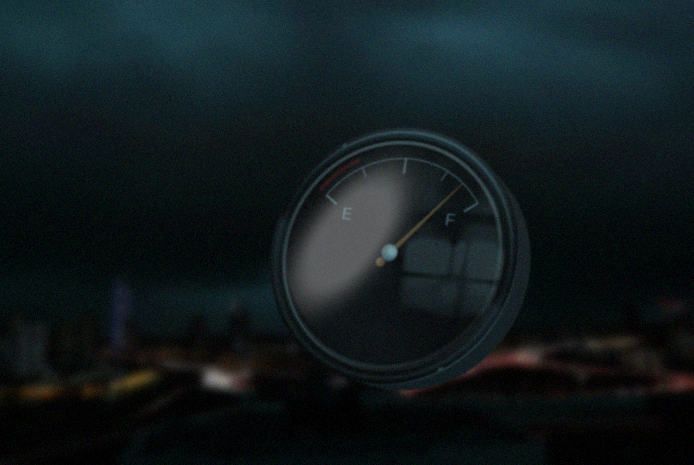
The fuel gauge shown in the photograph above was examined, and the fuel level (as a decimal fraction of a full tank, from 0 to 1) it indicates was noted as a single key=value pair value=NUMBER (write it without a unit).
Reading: value=0.875
